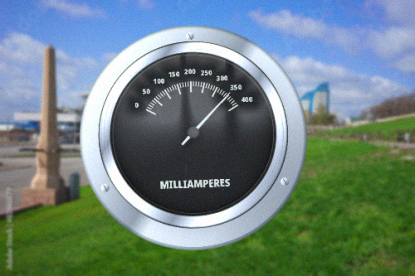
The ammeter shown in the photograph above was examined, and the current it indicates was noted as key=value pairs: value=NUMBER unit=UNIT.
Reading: value=350 unit=mA
